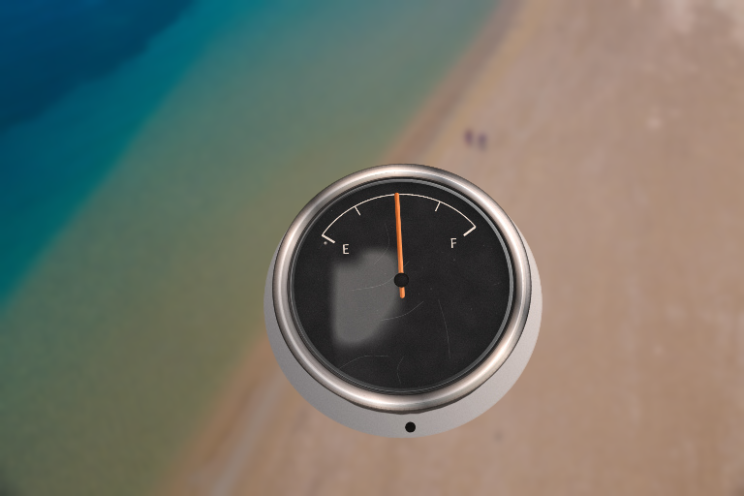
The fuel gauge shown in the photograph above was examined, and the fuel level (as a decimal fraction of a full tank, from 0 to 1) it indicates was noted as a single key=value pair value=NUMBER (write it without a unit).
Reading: value=0.5
